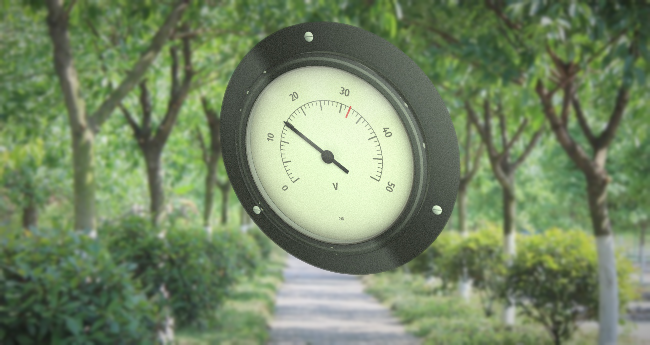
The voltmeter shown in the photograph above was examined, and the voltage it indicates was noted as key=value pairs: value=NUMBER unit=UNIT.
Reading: value=15 unit=V
